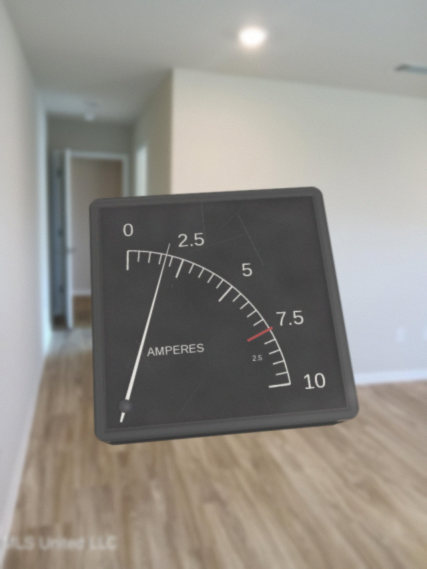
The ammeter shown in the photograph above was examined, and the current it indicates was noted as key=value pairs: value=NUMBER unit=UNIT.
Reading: value=1.75 unit=A
